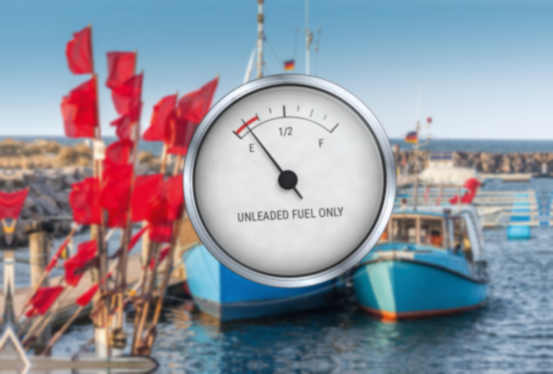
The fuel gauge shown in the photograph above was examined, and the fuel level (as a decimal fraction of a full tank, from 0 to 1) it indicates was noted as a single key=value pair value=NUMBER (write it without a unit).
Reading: value=0.125
